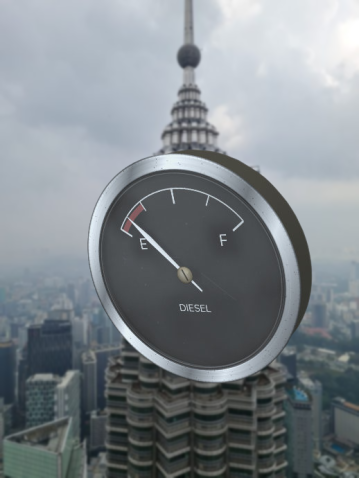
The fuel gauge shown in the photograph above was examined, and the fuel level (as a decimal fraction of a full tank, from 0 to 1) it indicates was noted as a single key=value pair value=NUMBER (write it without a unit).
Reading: value=0.125
